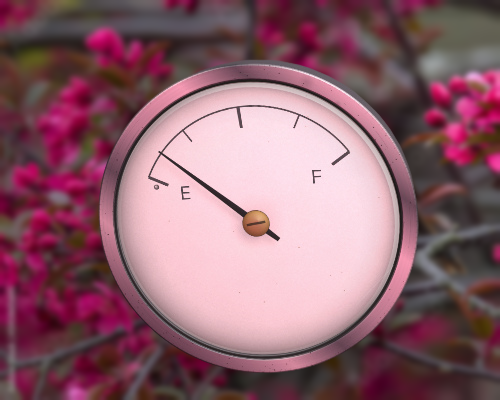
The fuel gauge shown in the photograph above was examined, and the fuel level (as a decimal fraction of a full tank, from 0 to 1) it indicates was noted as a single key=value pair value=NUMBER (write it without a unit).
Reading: value=0.125
